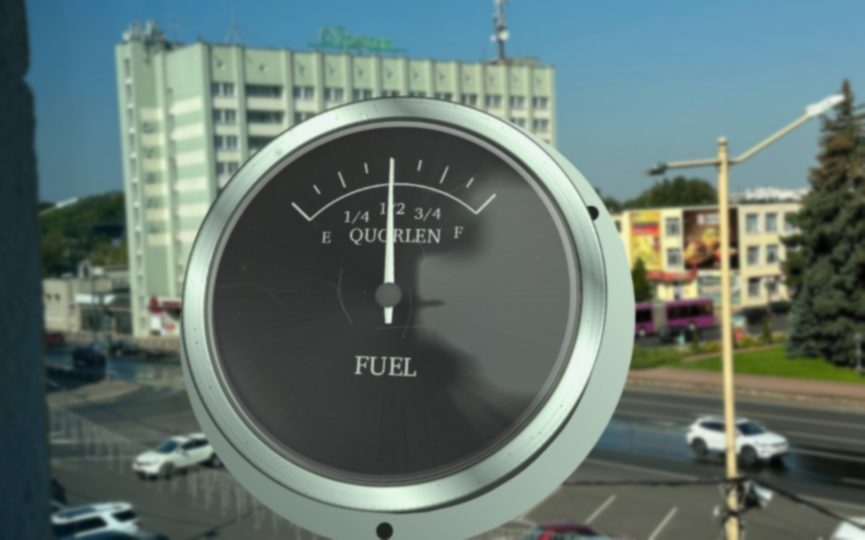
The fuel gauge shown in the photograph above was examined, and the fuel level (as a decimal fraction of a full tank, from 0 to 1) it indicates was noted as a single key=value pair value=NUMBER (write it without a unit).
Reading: value=0.5
